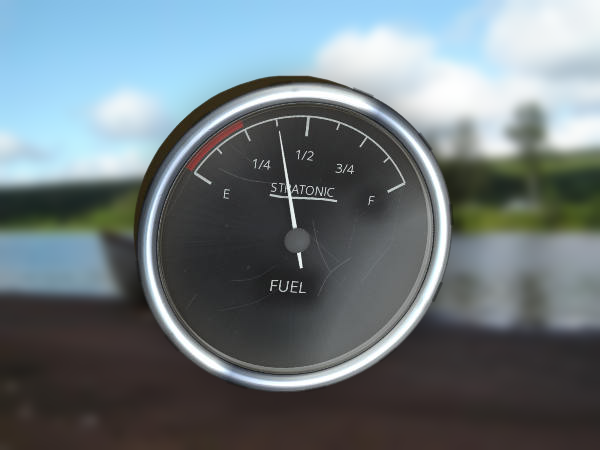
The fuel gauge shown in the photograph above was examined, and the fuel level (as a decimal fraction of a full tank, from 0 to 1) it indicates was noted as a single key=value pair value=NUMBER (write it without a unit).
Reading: value=0.375
